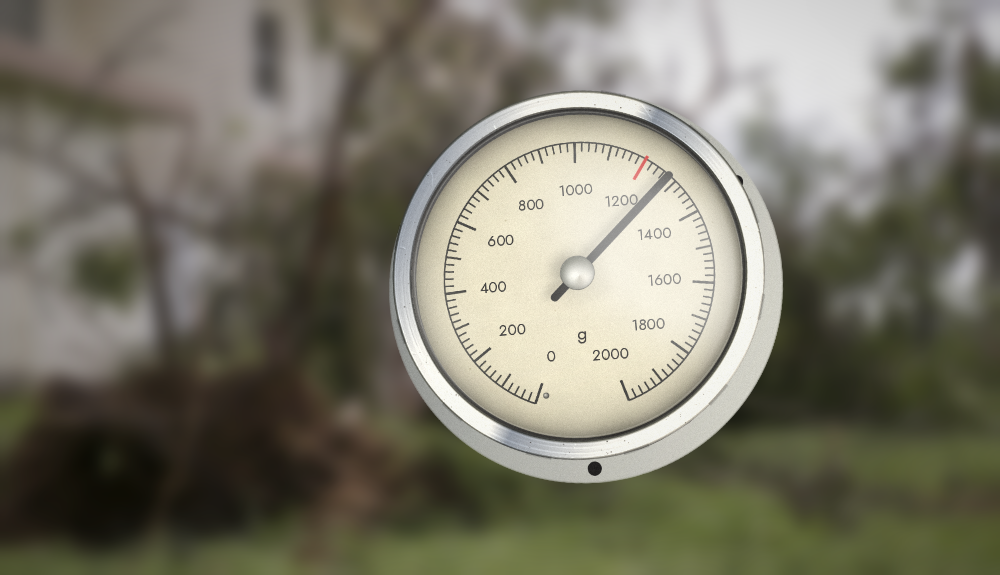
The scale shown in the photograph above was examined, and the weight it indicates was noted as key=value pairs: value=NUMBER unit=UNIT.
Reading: value=1280 unit=g
